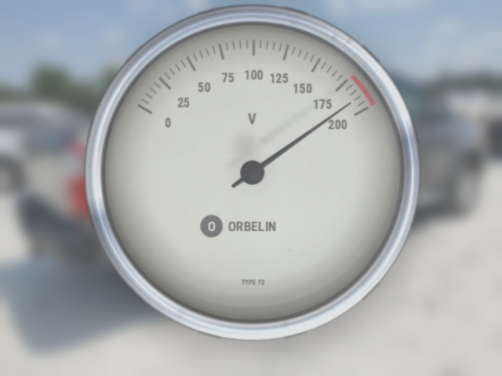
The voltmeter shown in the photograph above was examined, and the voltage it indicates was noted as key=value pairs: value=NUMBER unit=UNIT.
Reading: value=190 unit=V
